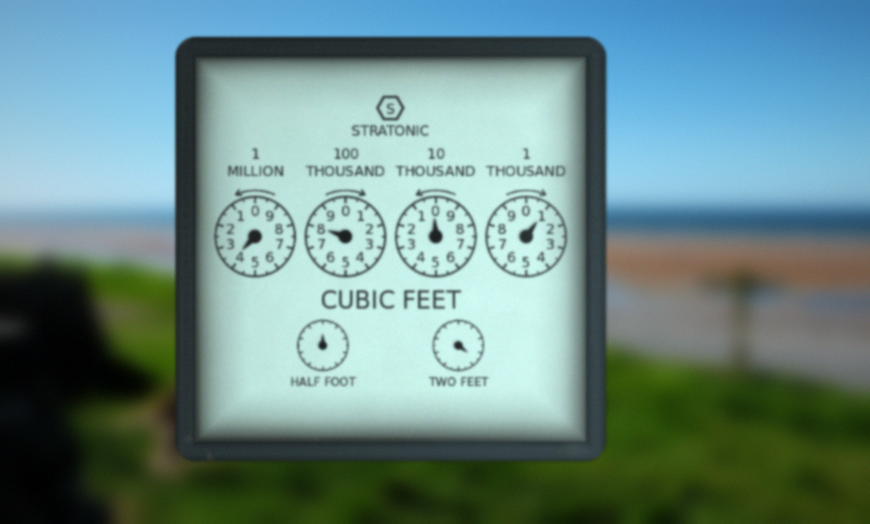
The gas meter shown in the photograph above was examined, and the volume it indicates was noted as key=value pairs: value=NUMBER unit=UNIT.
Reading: value=380100 unit=ft³
